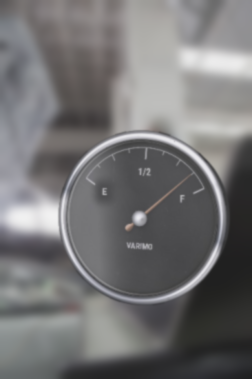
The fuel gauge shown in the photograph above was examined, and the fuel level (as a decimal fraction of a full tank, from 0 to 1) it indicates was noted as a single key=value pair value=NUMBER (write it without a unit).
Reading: value=0.875
